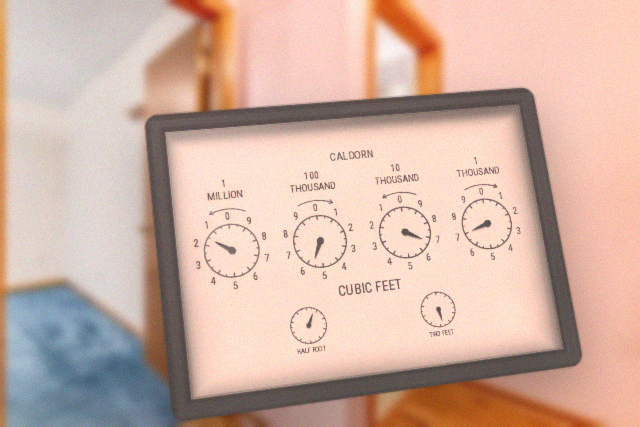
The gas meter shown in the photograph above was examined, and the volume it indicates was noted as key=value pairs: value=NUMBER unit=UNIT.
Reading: value=156700 unit=ft³
